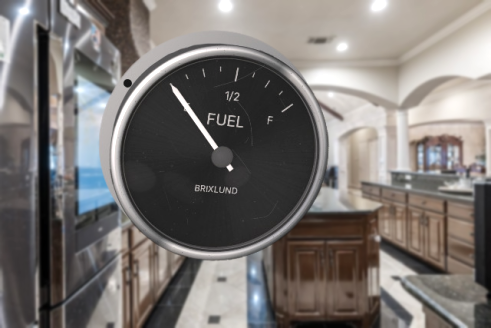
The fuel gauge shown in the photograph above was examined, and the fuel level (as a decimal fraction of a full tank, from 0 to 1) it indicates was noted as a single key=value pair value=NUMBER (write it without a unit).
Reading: value=0
